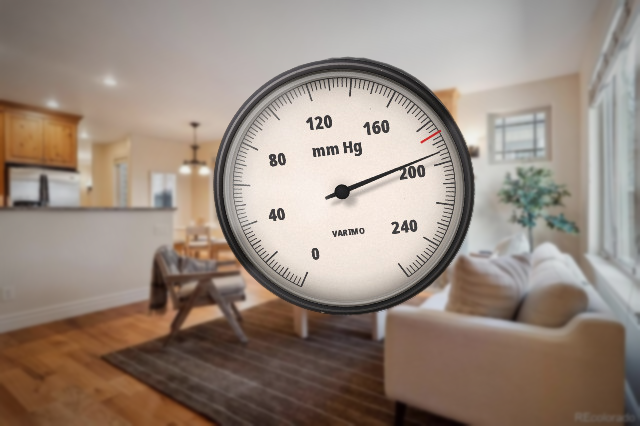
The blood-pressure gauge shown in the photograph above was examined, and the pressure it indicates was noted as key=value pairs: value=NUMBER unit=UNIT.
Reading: value=194 unit=mmHg
